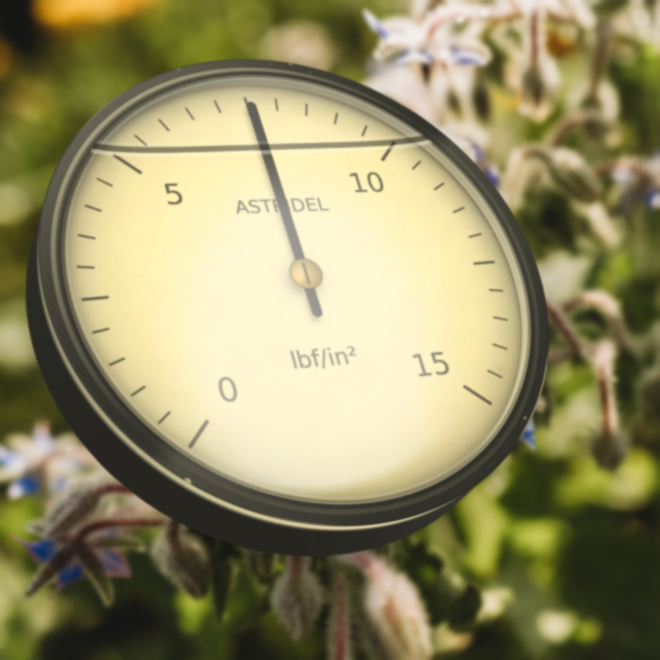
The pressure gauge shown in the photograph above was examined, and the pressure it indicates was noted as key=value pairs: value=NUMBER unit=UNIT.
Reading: value=7.5 unit=psi
